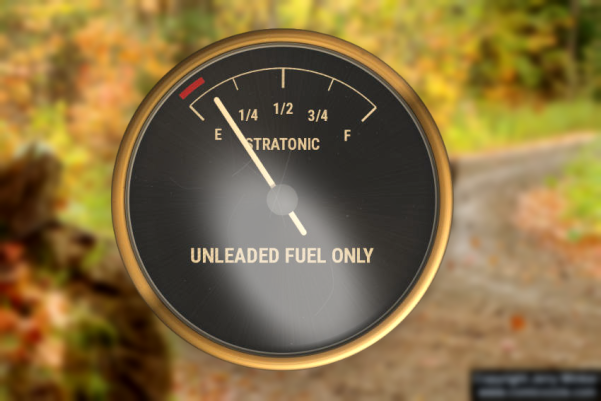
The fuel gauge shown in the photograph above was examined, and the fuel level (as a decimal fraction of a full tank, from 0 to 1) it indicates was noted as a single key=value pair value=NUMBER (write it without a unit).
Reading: value=0.125
